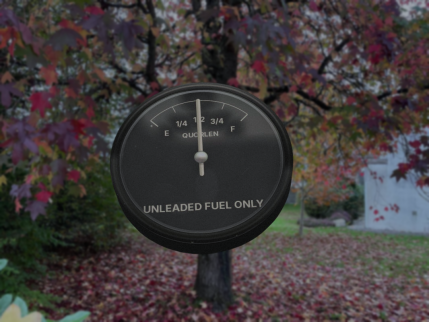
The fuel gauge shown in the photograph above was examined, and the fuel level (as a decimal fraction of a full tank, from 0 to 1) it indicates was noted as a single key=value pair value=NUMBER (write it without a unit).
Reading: value=0.5
